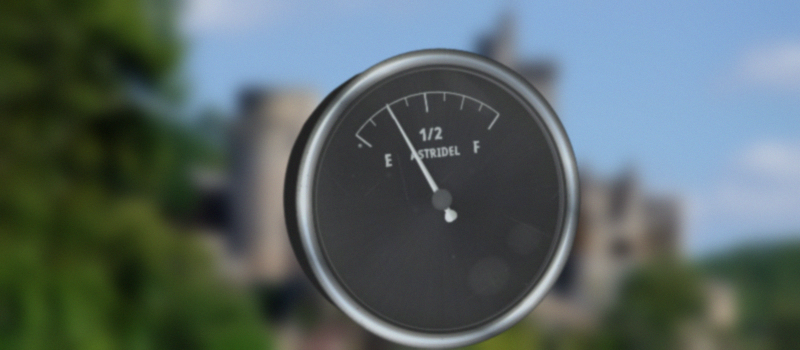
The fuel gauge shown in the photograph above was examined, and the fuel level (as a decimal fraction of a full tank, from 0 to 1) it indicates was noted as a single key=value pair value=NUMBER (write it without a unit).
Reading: value=0.25
